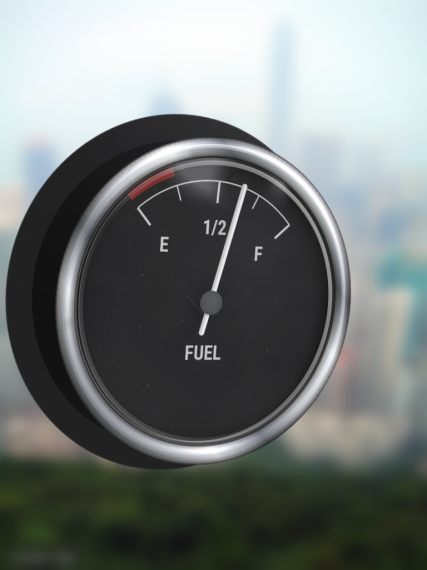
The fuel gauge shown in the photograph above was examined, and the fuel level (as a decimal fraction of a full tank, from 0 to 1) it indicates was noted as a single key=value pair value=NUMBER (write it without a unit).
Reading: value=0.625
